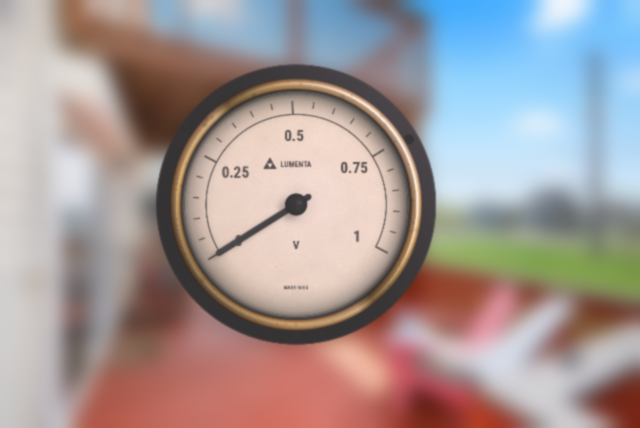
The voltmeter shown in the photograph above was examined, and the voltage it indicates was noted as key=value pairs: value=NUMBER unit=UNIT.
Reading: value=0 unit=V
